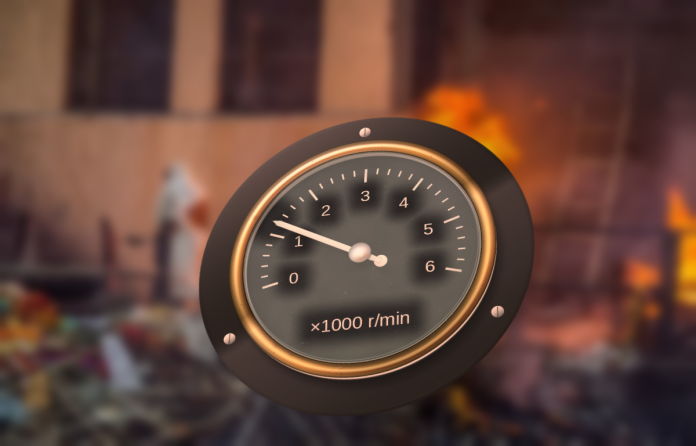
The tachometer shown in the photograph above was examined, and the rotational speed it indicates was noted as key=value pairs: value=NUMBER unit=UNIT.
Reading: value=1200 unit=rpm
